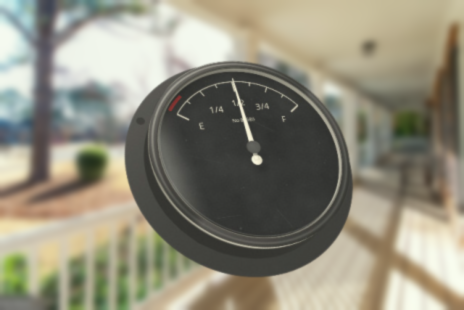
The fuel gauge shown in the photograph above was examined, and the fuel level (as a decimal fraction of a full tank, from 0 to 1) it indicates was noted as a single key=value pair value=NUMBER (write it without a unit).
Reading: value=0.5
